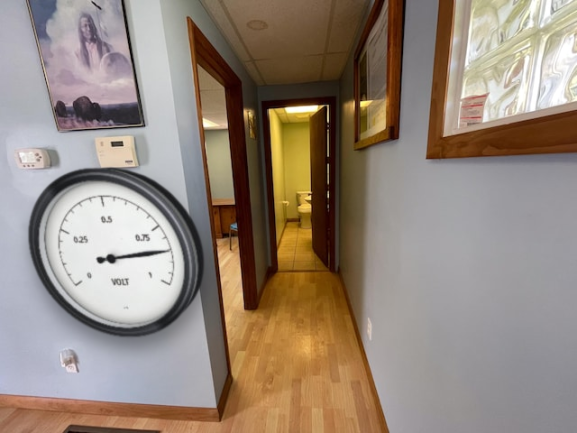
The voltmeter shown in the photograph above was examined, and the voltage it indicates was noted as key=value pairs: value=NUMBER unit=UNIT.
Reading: value=0.85 unit=V
